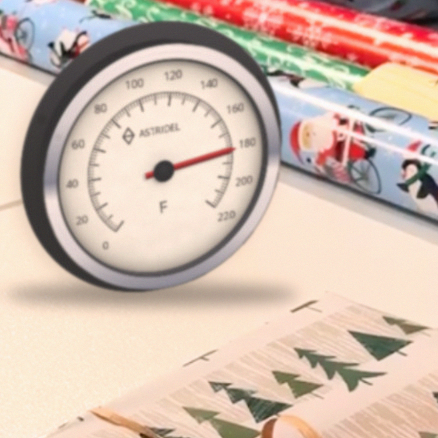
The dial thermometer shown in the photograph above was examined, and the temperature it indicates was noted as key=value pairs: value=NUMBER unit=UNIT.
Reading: value=180 unit=°F
